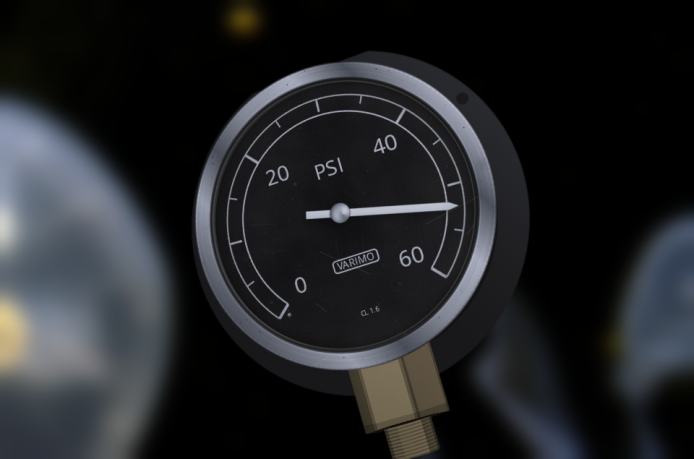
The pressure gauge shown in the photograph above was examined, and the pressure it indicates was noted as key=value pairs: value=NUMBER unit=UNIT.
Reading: value=52.5 unit=psi
